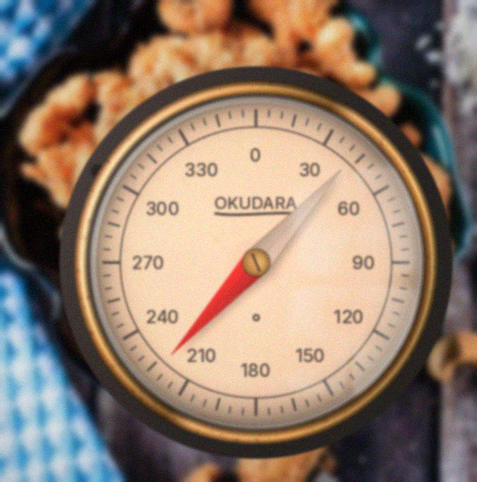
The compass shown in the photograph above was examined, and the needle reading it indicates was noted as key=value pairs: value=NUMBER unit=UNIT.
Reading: value=222.5 unit=°
